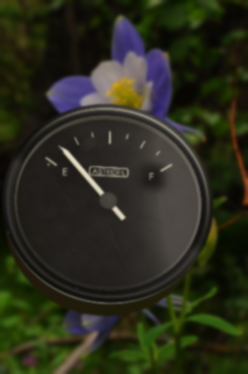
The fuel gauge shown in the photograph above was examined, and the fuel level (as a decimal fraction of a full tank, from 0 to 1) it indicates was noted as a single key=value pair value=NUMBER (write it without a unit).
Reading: value=0.125
